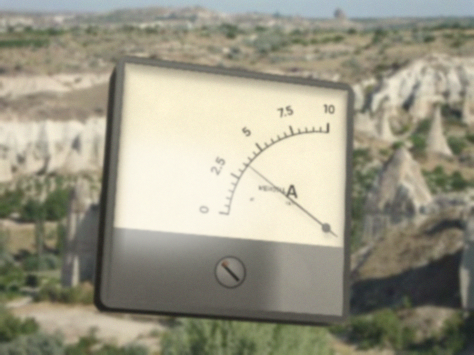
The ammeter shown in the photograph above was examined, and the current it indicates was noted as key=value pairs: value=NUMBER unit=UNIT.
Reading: value=3.5 unit=A
